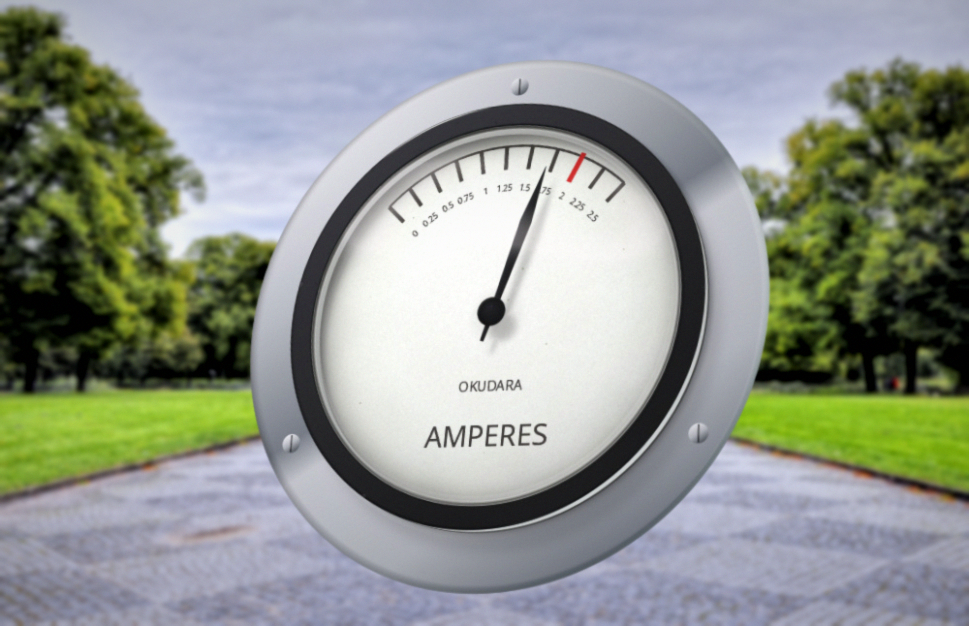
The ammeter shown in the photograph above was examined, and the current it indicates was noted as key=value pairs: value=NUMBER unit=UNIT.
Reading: value=1.75 unit=A
